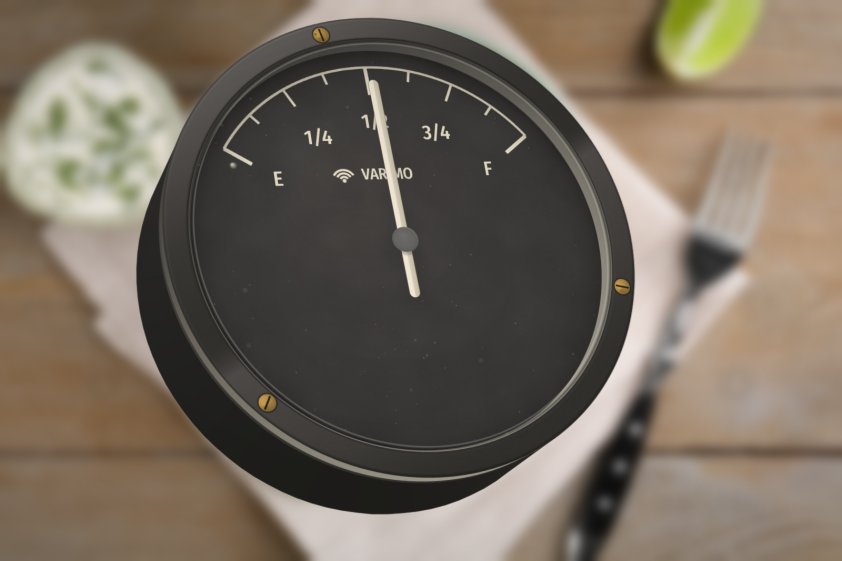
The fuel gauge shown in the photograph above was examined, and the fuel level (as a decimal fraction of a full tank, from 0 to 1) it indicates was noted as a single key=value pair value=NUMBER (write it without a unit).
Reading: value=0.5
